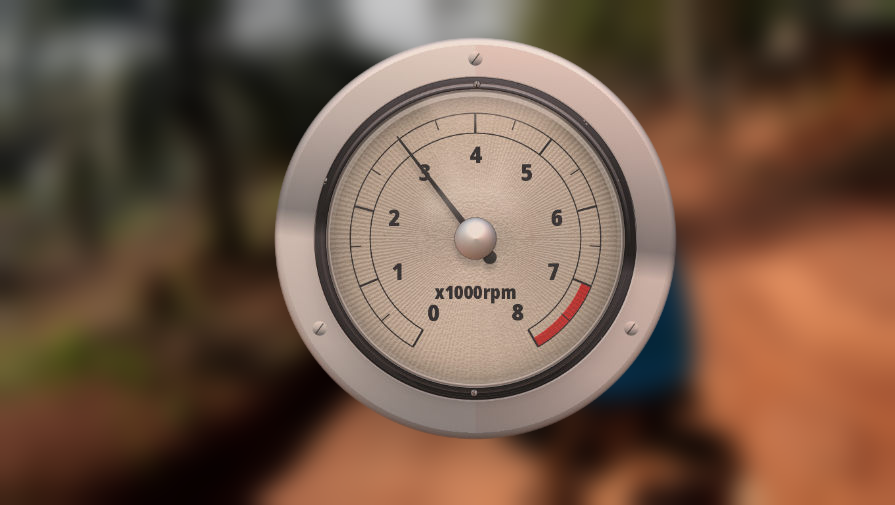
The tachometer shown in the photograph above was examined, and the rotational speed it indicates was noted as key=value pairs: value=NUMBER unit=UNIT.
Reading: value=3000 unit=rpm
